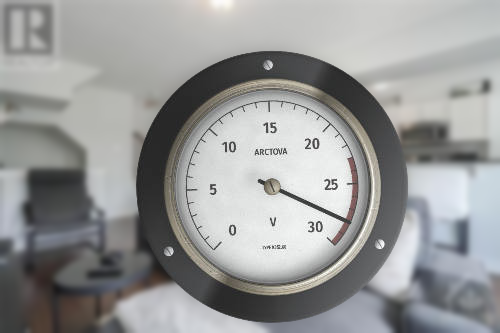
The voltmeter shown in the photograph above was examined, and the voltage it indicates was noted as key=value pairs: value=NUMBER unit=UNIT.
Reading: value=28 unit=V
